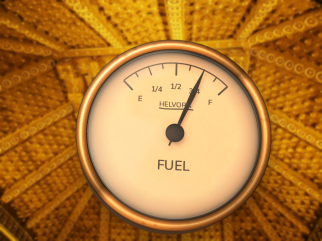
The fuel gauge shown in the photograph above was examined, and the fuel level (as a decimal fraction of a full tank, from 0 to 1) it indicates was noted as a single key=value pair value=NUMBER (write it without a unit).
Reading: value=0.75
